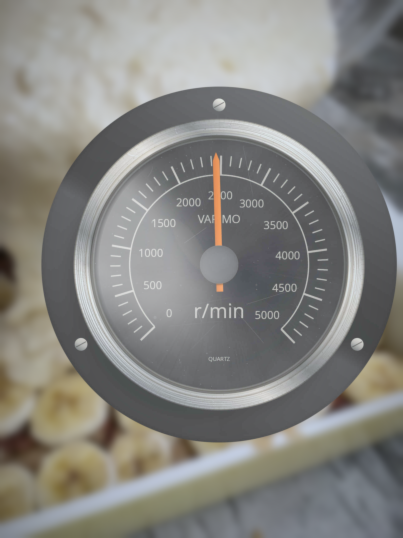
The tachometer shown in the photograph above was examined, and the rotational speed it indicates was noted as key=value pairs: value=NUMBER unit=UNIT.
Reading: value=2450 unit=rpm
